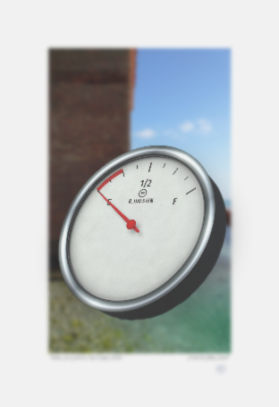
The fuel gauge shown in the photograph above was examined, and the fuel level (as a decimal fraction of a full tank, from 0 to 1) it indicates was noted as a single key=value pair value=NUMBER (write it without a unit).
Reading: value=0
